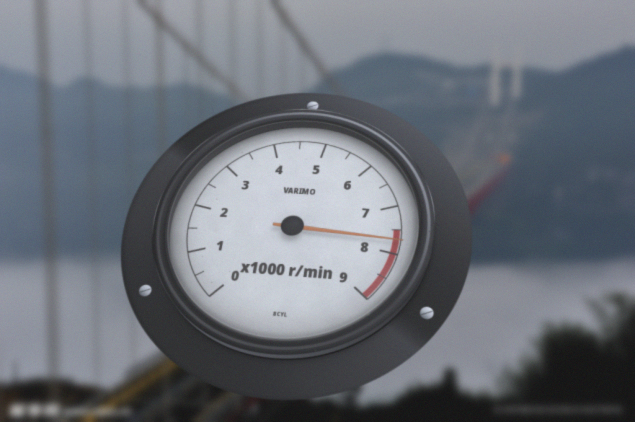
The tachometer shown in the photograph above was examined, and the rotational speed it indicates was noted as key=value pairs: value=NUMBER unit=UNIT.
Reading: value=7750 unit=rpm
